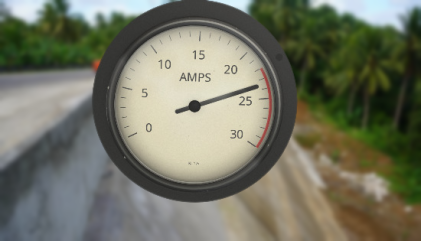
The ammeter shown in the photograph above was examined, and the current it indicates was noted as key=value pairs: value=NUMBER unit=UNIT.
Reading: value=23.5 unit=A
